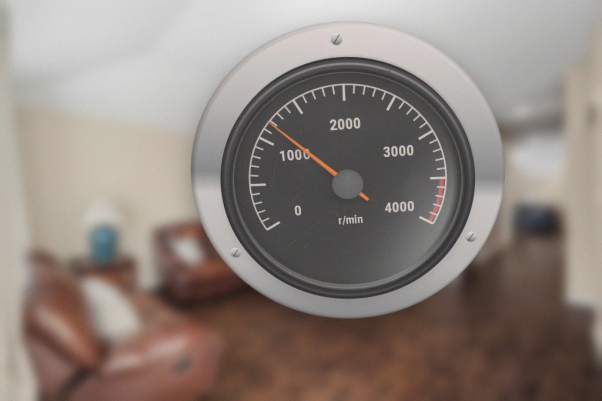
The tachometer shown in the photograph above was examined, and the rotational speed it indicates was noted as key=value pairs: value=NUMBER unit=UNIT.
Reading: value=1200 unit=rpm
